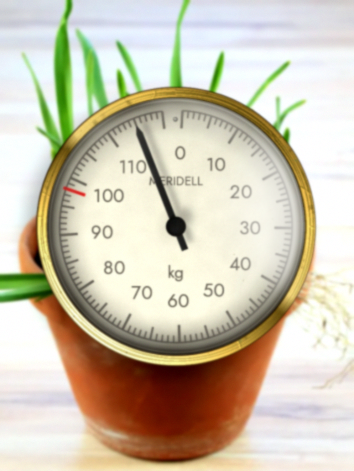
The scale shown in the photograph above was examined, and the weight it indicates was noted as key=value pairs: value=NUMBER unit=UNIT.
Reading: value=115 unit=kg
